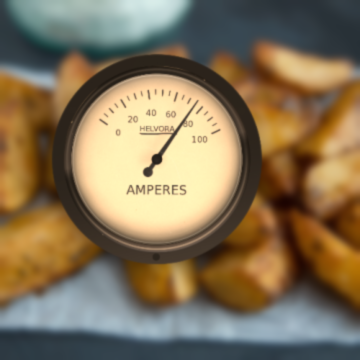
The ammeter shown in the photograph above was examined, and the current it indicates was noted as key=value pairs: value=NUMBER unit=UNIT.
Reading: value=75 unit=A
